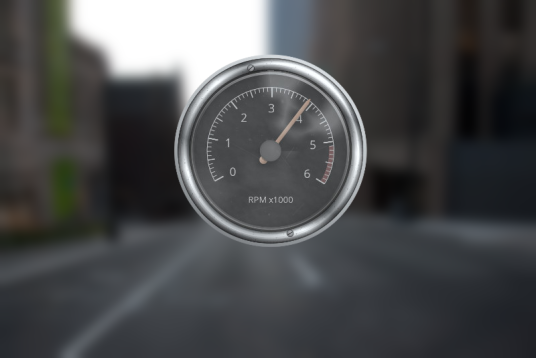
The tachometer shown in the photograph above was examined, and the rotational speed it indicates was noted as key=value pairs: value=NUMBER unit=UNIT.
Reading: value=3900 unit=rpm
